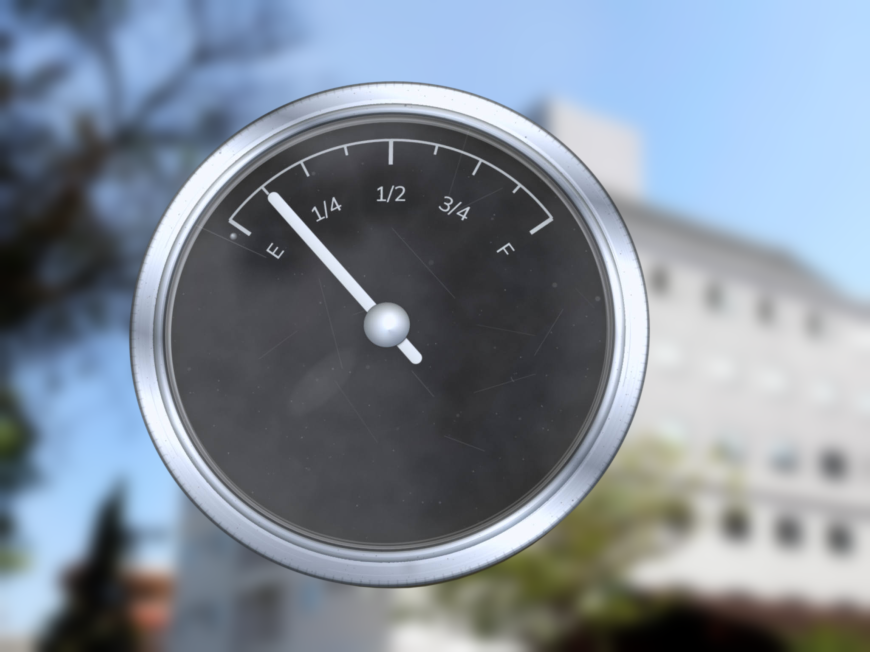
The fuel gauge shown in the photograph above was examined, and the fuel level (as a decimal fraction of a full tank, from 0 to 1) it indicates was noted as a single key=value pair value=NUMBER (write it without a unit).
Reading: value=0.125
